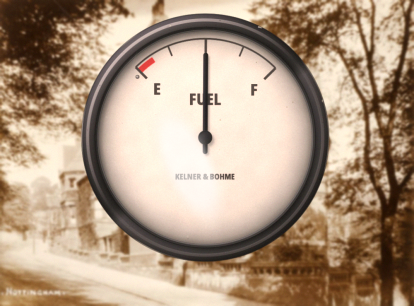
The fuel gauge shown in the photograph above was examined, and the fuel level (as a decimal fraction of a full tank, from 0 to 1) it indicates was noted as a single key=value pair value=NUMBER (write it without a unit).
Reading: value=0.5
